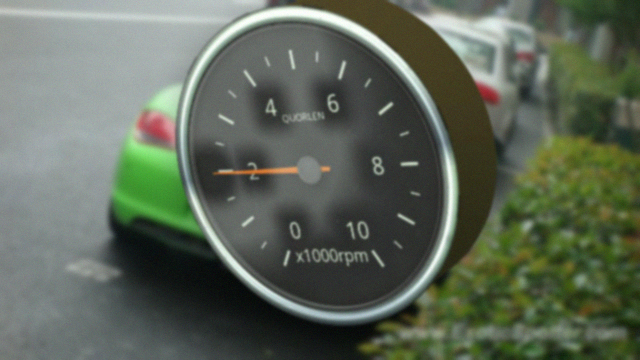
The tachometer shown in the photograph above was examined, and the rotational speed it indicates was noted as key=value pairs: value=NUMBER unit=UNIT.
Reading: value=2000 unit=rpm
